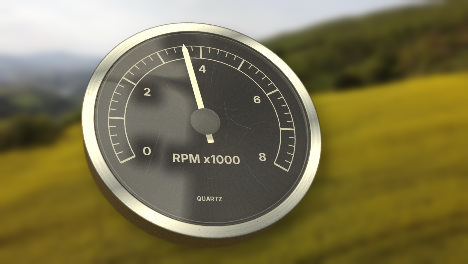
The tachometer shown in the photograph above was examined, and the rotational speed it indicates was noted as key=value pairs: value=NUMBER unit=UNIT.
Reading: value=3600 unit=rpm
